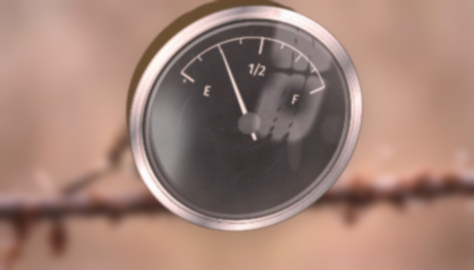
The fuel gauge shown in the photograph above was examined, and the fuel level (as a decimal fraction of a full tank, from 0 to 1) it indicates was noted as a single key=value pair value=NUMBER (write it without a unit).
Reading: value=0.25
